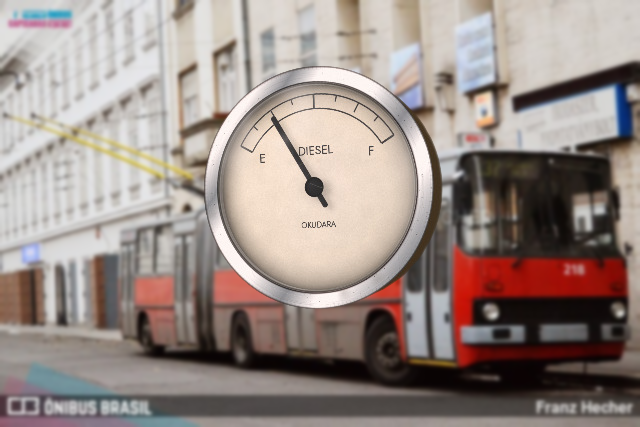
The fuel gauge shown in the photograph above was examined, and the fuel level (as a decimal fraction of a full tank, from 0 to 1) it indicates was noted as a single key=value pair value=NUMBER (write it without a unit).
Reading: value=0.25
